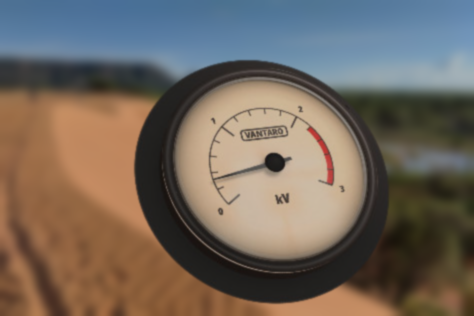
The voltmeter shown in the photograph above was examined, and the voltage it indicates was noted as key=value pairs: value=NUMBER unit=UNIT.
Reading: value=0.3 unit=kV
